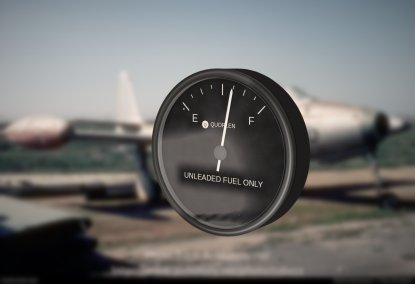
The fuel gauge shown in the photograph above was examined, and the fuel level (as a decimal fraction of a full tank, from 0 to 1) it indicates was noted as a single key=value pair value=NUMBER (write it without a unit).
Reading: value=0.625
